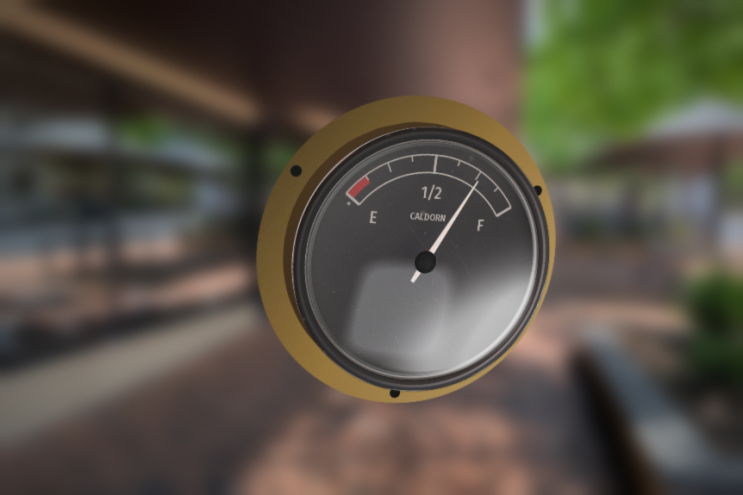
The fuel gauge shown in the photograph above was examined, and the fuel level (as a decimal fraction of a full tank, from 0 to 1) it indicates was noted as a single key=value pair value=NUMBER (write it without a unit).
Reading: value=0.75
